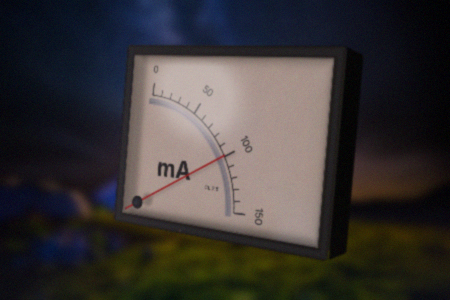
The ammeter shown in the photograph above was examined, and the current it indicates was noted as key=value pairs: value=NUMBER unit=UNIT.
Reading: value=100 unit=mA
